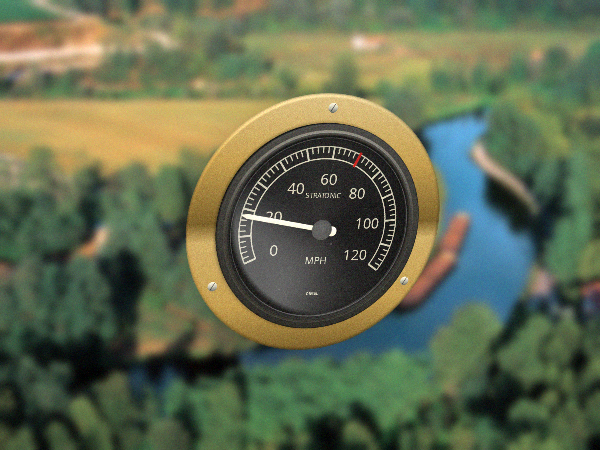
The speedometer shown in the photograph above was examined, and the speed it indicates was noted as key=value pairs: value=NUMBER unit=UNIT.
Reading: value=18 unit=mph
